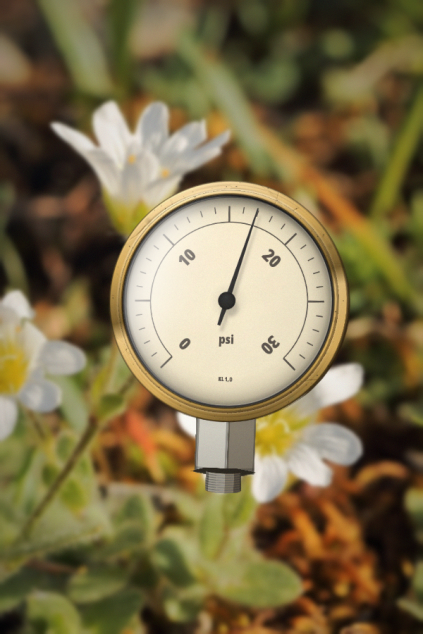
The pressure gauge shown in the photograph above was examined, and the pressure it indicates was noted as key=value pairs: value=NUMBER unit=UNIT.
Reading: value=17 unit=psi
